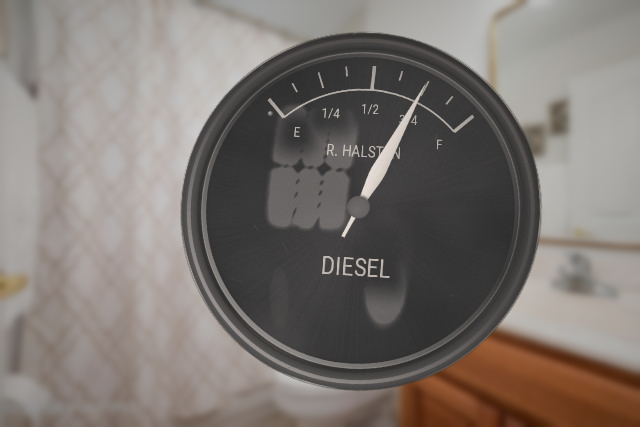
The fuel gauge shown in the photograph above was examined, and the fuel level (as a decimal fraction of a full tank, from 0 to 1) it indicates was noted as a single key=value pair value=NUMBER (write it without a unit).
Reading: value=0.75
